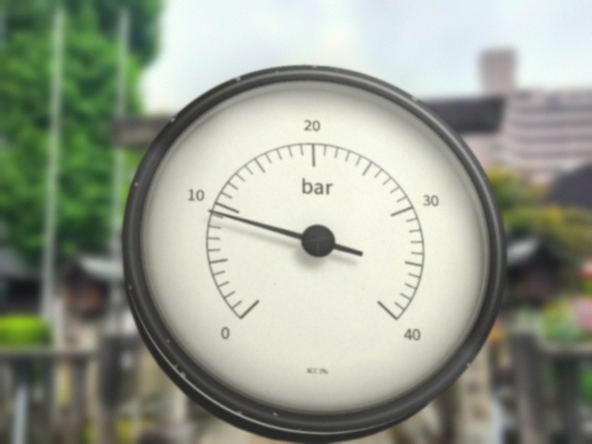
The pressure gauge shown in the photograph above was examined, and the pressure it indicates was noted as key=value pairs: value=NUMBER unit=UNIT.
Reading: value=9 unit=bar
